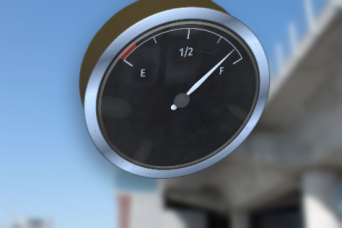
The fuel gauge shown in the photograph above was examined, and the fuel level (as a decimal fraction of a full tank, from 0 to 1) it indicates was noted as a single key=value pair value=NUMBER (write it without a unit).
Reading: value=0.875
